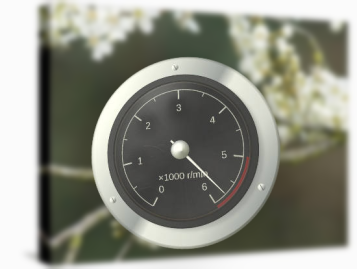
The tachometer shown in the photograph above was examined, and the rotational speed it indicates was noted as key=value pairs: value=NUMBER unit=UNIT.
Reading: value=5750 unit=rpm
